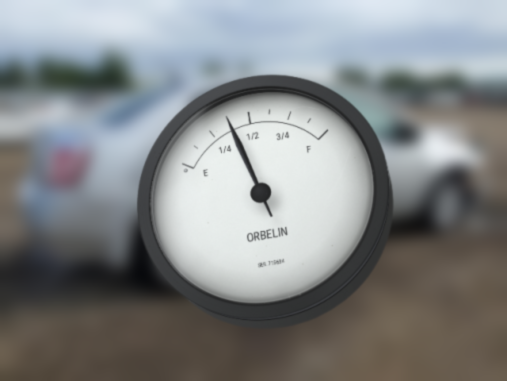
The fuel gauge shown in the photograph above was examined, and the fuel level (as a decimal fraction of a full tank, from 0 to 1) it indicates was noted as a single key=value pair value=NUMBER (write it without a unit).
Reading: value=0.375
